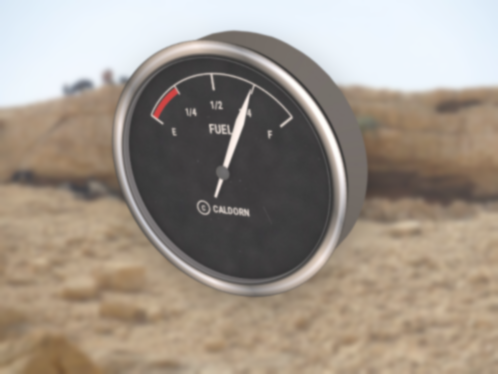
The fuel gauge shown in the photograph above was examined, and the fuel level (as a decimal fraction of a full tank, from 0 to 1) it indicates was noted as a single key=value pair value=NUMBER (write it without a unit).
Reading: value=0.75
